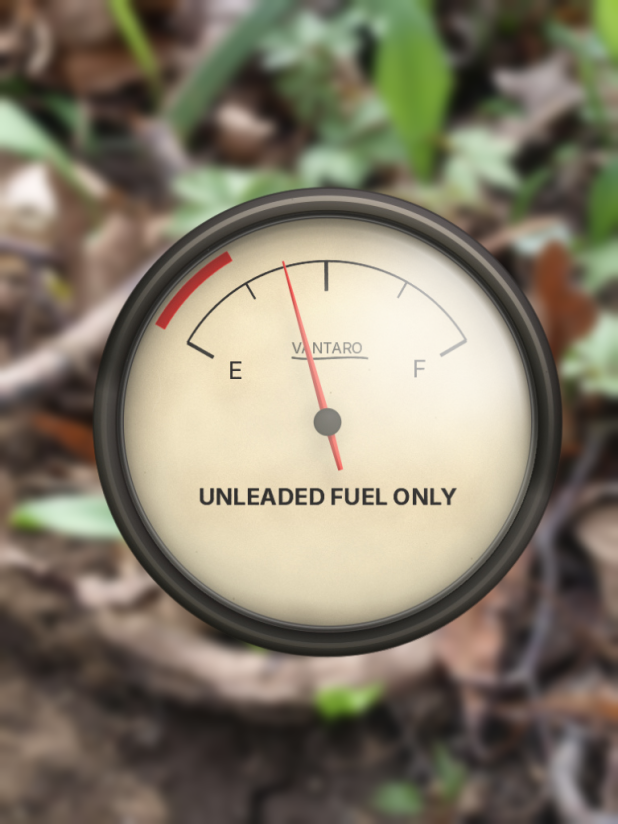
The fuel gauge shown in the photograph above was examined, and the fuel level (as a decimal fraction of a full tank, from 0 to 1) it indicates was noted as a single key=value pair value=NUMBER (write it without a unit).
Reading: value=0.375
